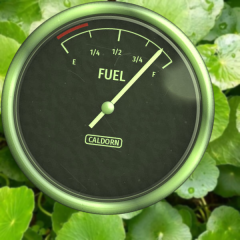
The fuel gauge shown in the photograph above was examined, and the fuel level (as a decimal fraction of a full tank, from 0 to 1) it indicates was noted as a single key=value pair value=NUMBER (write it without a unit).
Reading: value=0.875
